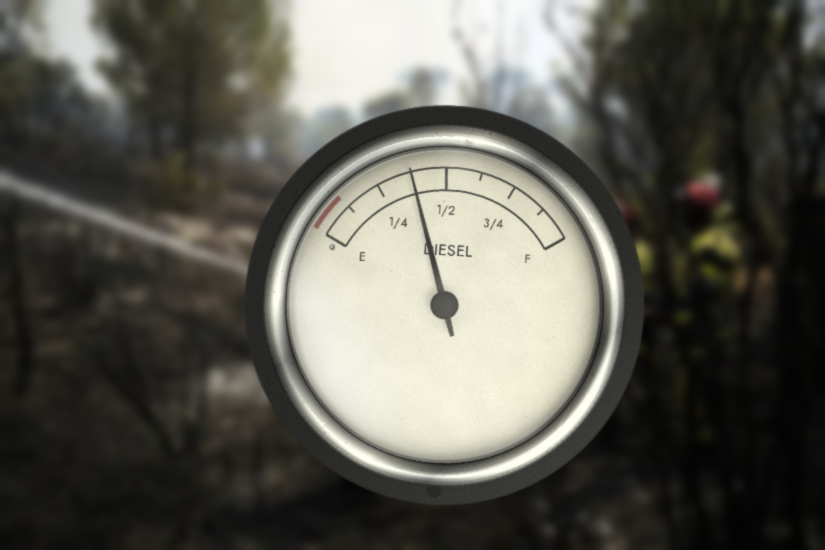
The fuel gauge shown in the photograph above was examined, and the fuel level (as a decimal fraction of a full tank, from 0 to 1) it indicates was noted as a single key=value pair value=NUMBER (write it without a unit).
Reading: value=0.375
